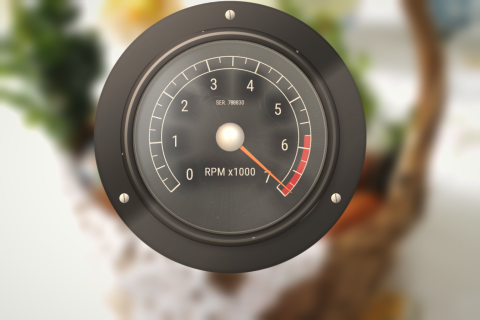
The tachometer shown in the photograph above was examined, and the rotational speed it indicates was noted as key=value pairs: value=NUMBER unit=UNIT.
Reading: value=6875 unit=rpm
